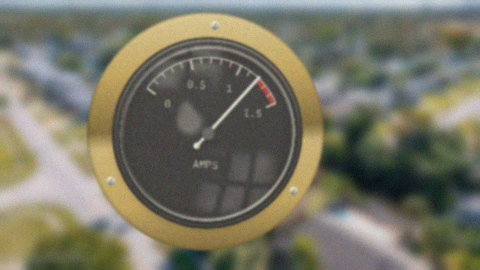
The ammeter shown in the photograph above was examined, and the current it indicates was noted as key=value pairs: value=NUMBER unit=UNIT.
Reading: value=1.2 unit=A
